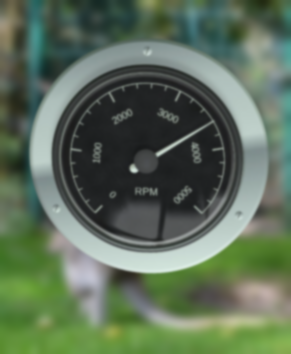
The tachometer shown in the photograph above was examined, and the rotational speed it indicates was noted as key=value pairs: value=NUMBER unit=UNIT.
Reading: value=3600 unit=rpm
